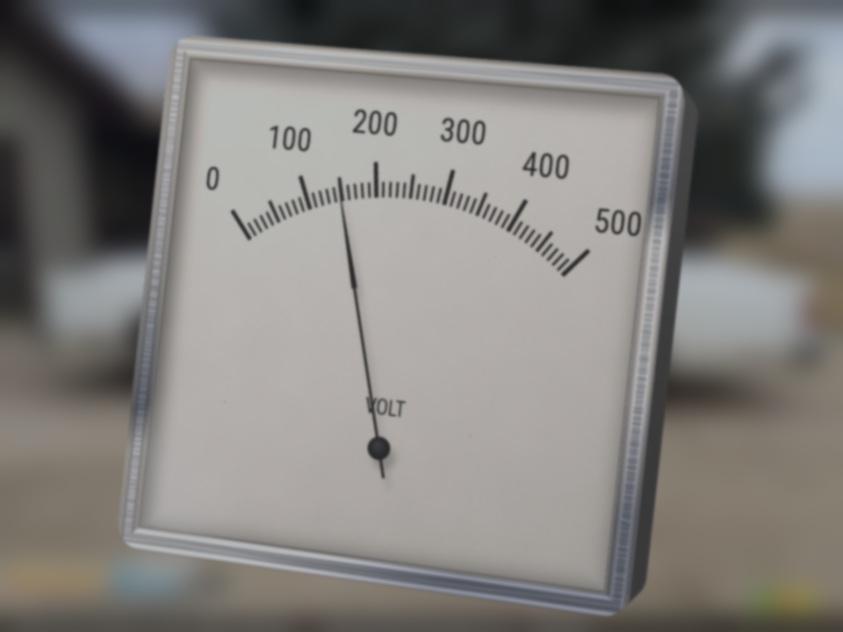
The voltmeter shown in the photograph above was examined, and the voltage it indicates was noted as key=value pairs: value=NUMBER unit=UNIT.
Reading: value=150 unit=V
